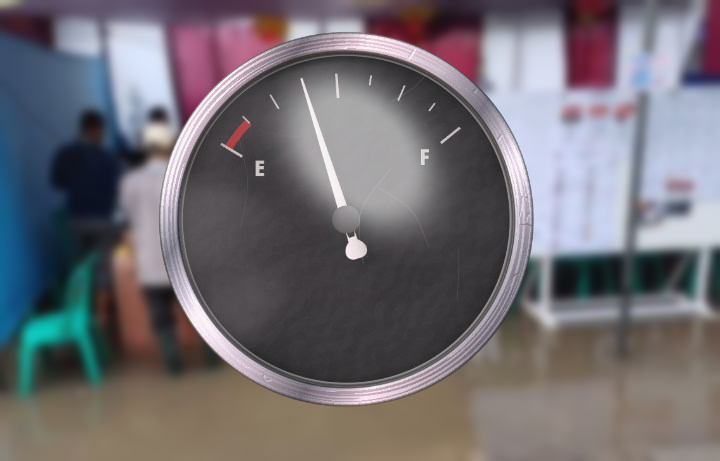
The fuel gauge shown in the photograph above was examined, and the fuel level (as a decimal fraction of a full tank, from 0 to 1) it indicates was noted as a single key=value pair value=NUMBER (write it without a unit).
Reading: value=0.375
